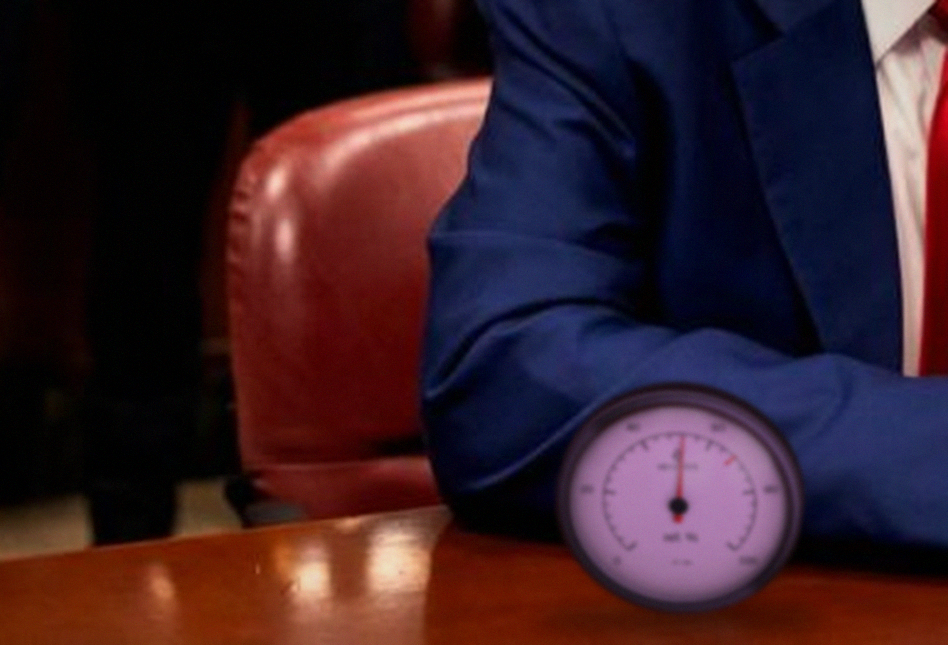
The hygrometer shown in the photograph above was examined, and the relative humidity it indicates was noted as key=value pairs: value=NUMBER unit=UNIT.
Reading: value=52 unit=%
